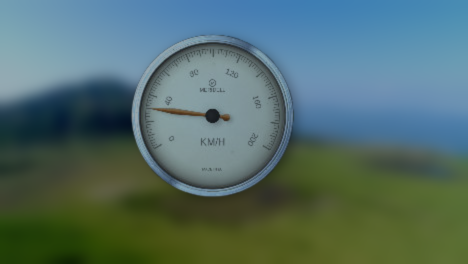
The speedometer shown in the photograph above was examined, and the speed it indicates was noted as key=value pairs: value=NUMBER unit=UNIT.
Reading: value=30 unit=km/h
